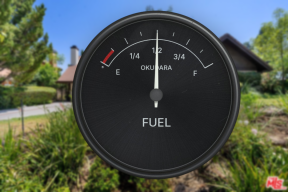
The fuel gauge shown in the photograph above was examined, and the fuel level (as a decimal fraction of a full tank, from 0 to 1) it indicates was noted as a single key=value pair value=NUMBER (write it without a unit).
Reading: value=0.5
